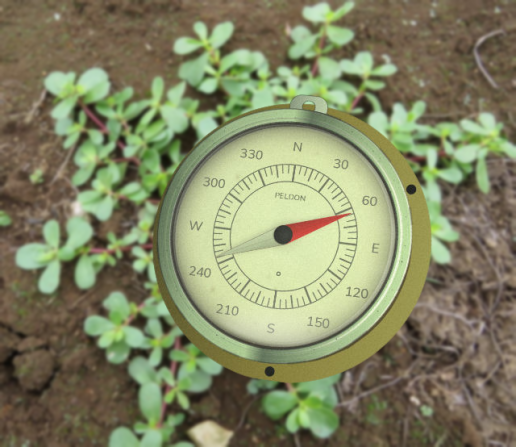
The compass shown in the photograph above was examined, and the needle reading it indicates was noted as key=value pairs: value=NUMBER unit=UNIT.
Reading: value=65 unit=°
